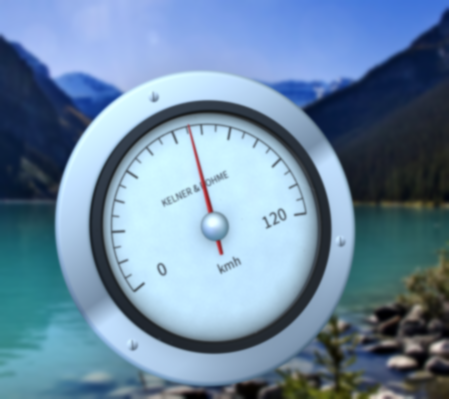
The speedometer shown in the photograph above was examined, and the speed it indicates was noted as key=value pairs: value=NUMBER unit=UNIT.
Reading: value=65 unit=km/h
